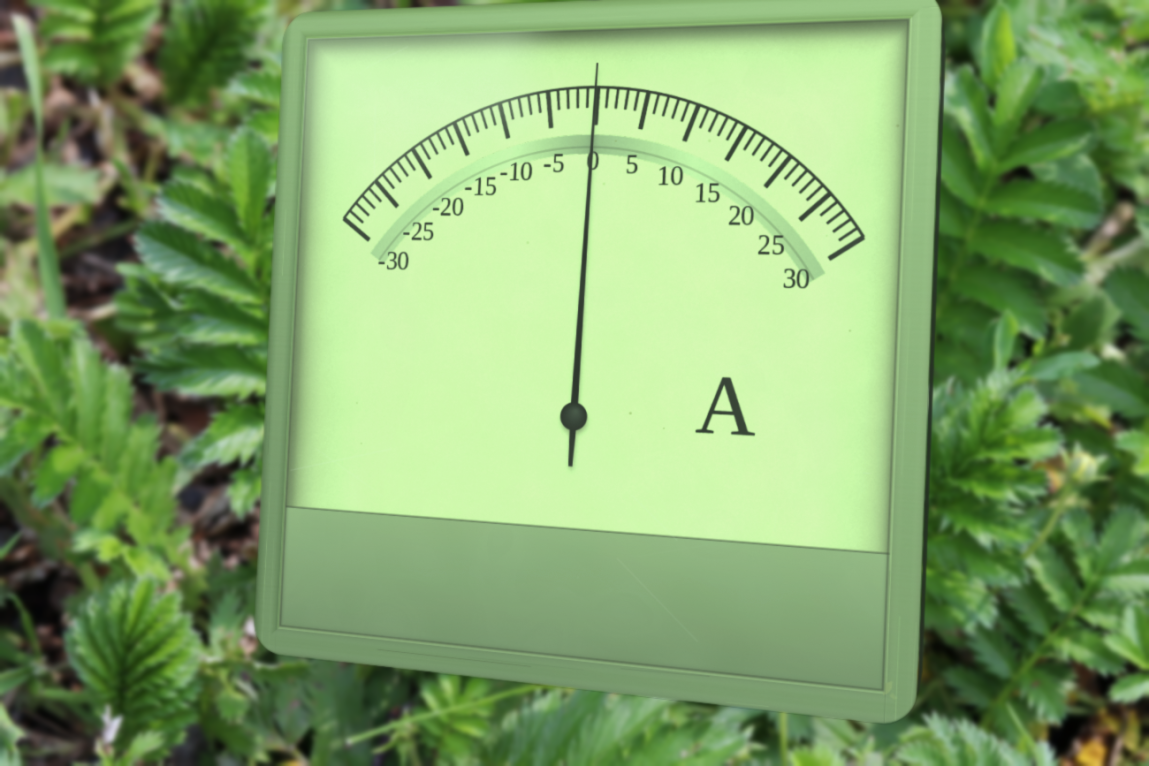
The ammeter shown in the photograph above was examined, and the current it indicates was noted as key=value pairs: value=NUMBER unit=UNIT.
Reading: value=0 unit=A
